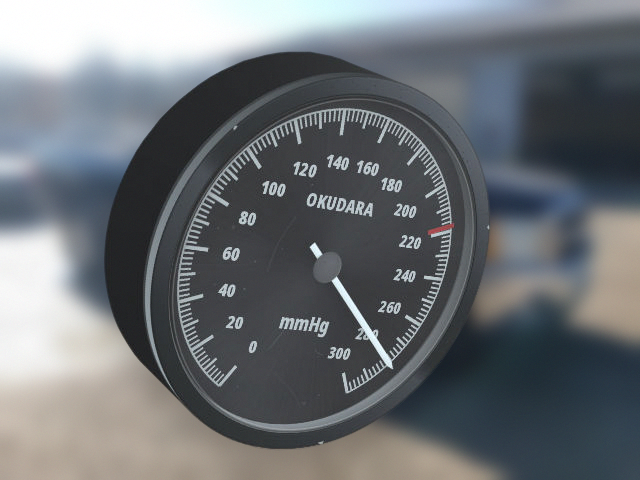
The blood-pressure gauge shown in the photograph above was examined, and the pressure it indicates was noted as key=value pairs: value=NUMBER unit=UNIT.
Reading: value=280 unit=mmHg
